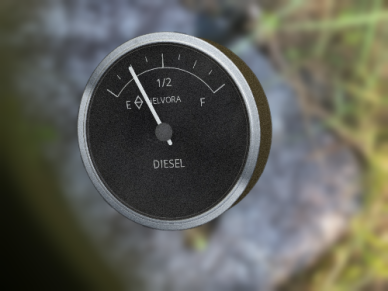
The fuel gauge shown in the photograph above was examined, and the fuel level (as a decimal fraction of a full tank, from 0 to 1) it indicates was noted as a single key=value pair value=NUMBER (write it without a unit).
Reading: value=0.25
